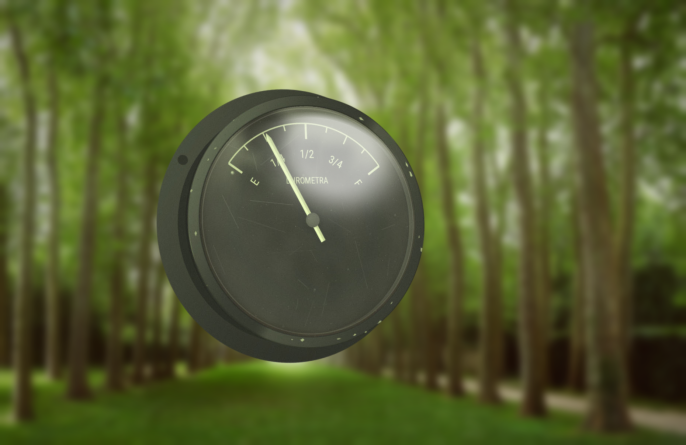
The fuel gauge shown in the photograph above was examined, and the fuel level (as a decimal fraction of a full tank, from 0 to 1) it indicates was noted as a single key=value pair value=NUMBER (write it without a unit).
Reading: value=0.25
